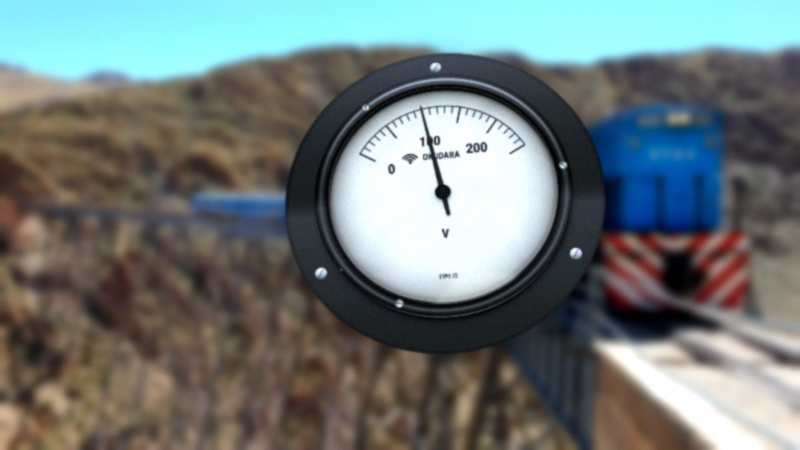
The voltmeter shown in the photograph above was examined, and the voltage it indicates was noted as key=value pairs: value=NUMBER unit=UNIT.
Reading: value=100 unit=V
